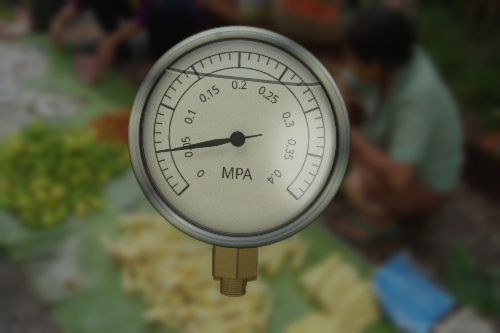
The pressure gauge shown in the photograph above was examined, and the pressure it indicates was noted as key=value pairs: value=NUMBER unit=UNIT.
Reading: value=0.05 unit=MPa
